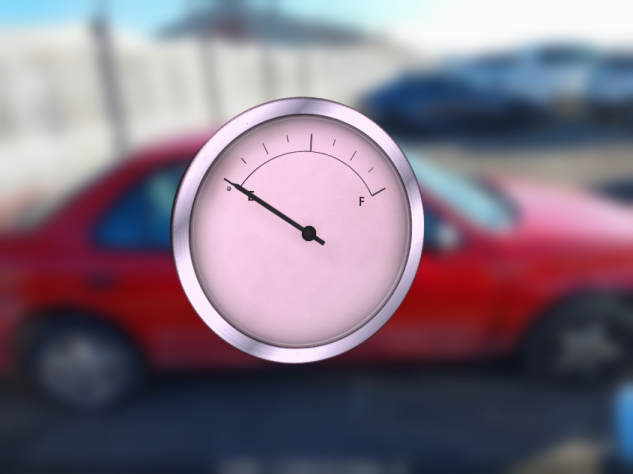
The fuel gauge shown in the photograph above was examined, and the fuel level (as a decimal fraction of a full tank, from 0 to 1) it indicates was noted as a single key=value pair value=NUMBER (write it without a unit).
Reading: value=0
